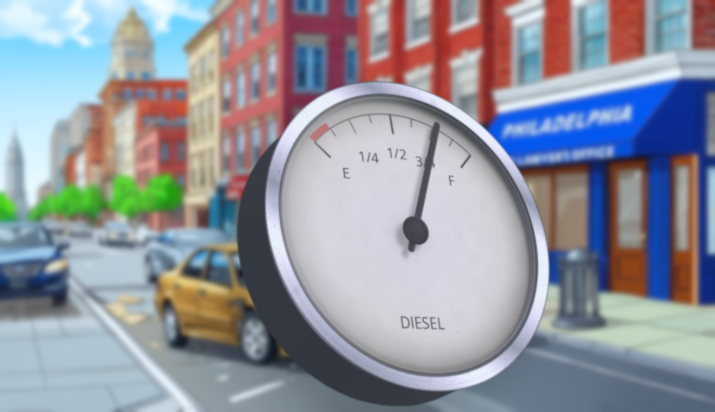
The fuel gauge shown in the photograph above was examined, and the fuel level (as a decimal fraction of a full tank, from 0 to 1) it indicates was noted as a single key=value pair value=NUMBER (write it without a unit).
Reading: value=0.75
